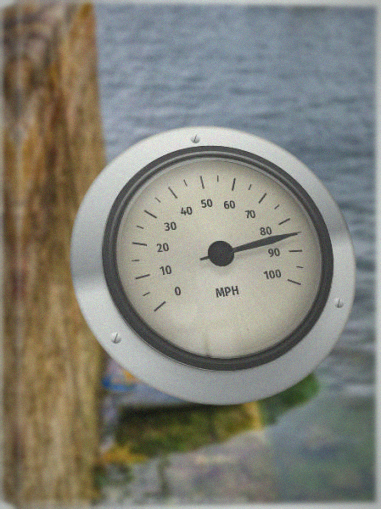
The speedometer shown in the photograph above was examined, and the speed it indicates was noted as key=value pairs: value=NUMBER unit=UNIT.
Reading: value=85 unit=mph
